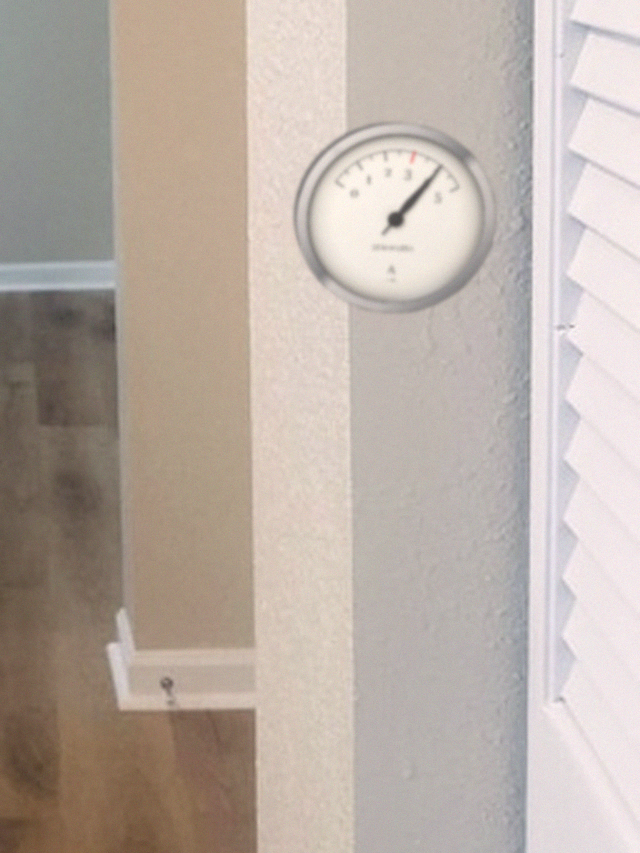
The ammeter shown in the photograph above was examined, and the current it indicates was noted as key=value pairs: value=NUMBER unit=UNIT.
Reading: value=4 unit=A
